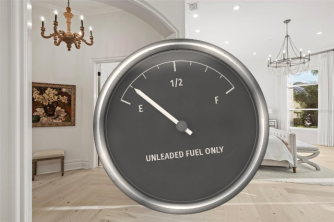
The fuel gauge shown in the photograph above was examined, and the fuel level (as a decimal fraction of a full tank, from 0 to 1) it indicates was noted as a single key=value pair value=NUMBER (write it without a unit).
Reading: value=0.125
